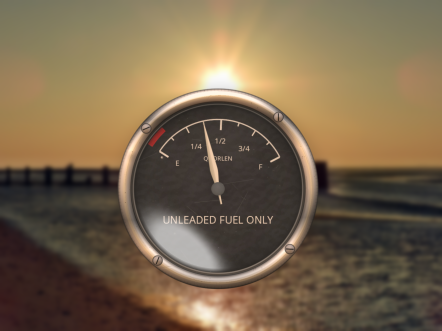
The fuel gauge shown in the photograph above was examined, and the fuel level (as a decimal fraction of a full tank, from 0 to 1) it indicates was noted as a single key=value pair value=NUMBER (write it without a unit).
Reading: value=0.375
